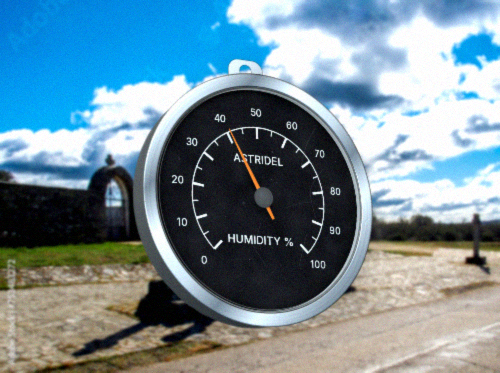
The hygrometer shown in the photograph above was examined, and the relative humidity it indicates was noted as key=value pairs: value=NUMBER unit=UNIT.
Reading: value=40 unit=%
